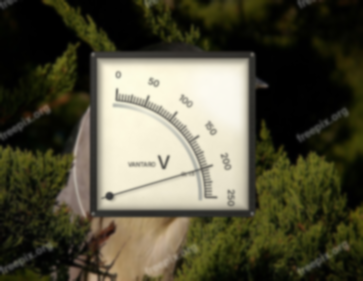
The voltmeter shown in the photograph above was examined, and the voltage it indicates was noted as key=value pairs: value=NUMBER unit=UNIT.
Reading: value=200 unit=V
